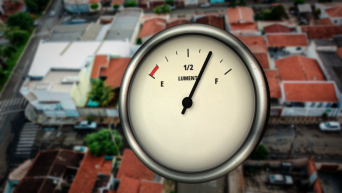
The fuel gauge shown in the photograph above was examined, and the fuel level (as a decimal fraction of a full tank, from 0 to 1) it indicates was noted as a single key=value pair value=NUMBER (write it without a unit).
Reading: value=0.75
